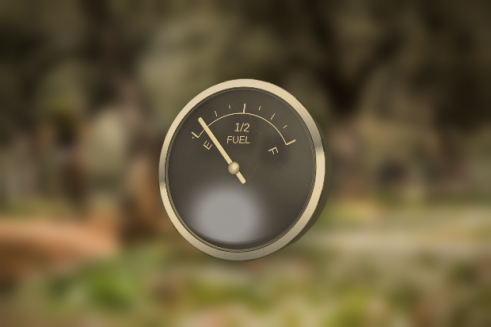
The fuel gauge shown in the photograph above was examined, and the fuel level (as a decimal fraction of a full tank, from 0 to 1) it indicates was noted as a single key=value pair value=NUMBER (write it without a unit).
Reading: value=0.125
